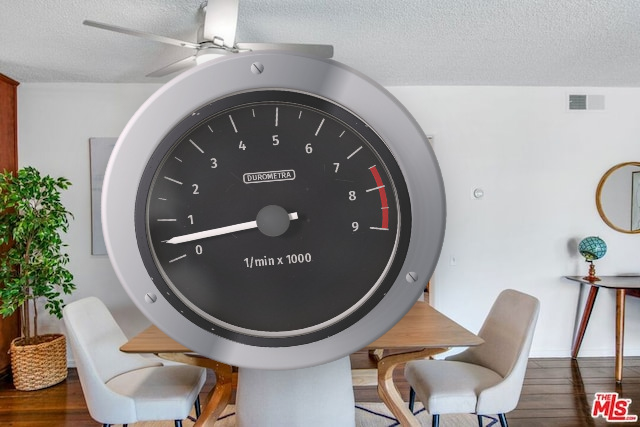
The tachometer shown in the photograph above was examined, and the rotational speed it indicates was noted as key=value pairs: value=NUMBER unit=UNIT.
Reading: value=500 unit=rpm
